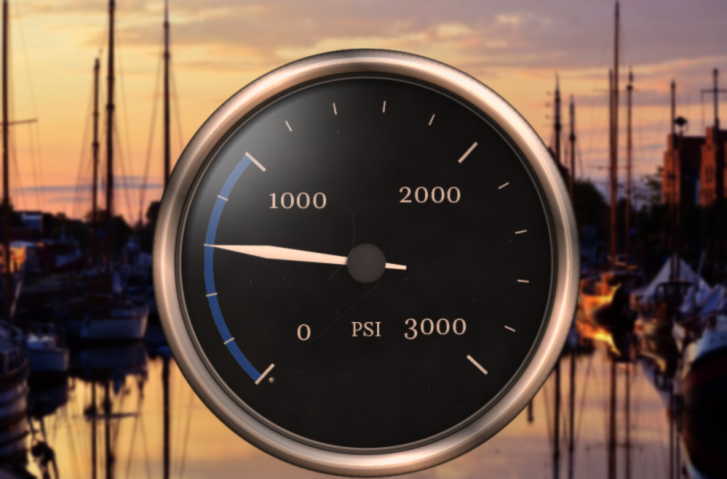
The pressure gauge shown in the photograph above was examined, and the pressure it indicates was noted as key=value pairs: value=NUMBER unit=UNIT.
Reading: value=600 unit=psi
